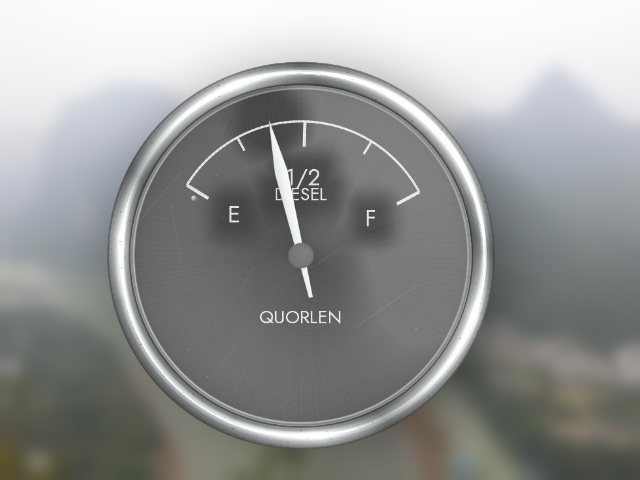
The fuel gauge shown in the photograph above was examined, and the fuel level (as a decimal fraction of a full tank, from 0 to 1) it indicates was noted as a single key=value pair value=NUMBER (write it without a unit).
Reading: value=0.375
